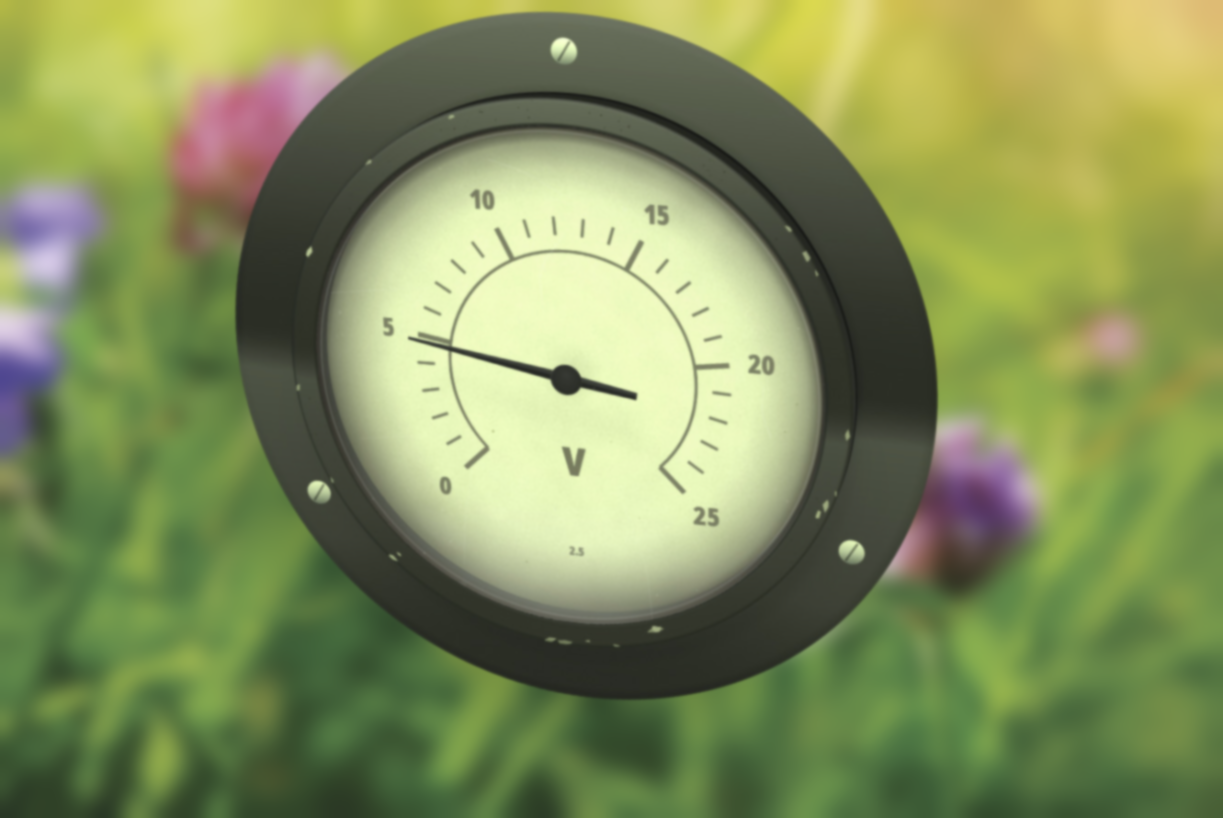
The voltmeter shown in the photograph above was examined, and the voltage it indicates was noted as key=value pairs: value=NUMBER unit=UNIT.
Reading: value=5 unit=V
